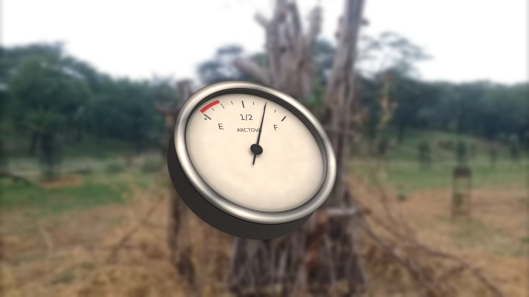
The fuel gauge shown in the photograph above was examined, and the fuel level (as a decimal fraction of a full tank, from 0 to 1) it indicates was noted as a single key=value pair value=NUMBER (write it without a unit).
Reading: value=0.75
